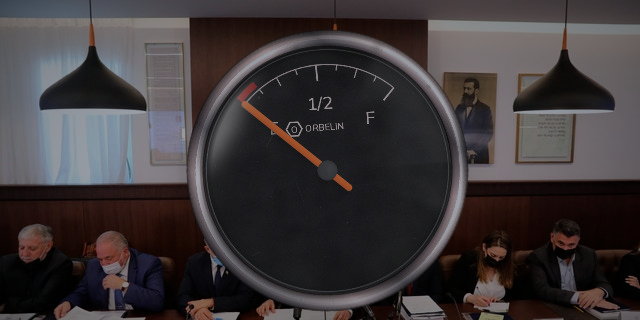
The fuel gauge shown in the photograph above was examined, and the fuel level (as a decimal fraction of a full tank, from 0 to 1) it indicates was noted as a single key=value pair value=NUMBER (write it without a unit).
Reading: value=0
